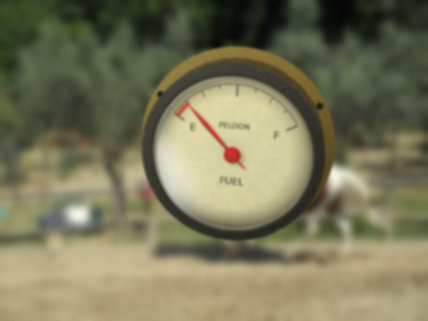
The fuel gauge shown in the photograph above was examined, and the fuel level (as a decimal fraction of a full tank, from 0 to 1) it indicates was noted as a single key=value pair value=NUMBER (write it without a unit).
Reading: value=0.125
